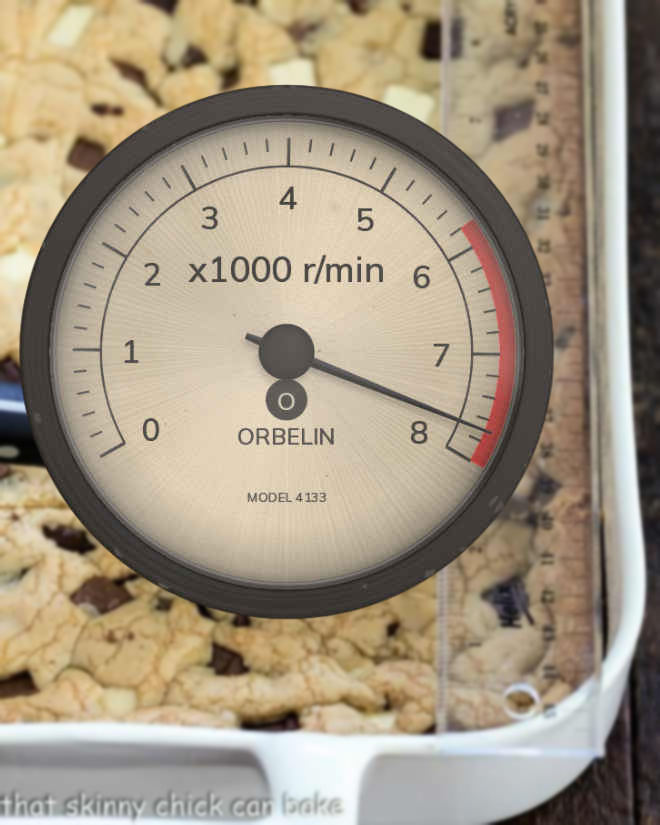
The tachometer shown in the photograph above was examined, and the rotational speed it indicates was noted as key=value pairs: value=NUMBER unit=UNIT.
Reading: value=7700 unit=rpm
